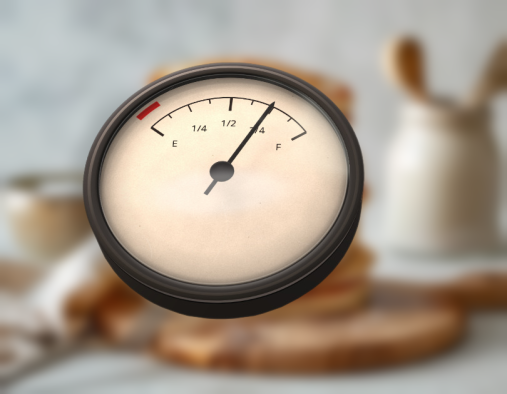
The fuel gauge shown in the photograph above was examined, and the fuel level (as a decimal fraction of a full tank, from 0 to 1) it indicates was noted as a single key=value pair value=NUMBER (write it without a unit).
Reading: value=0.75
